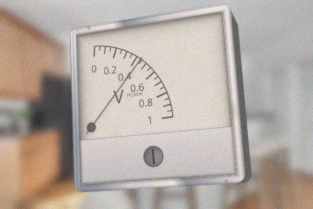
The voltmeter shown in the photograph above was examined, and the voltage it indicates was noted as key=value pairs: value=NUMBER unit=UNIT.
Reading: value=0.45 unit=V
